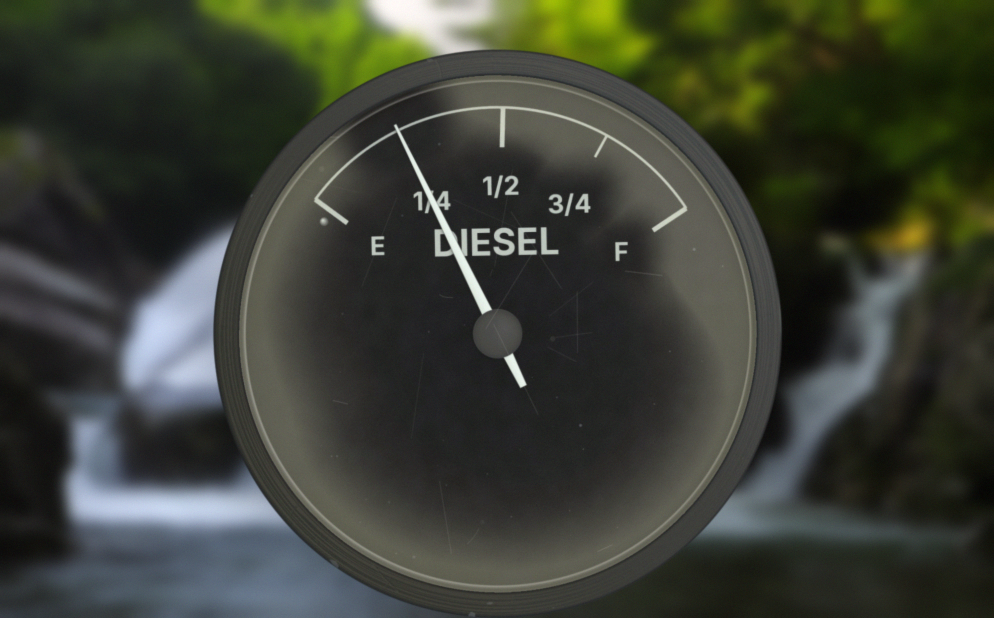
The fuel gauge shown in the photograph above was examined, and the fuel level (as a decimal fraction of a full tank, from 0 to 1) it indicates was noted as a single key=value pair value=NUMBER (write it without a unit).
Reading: value=0.25
